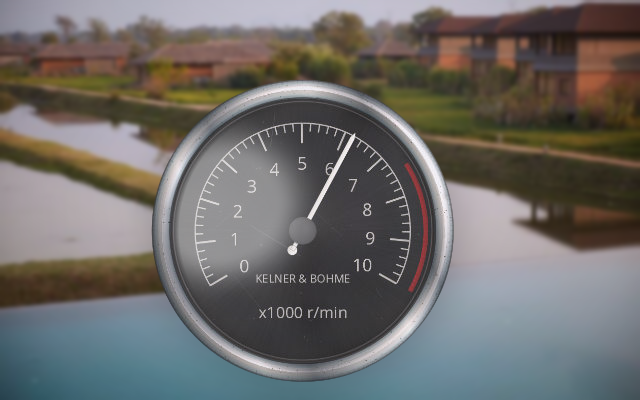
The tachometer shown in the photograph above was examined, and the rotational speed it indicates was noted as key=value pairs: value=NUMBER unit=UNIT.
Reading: value=6200 unit=rpm
